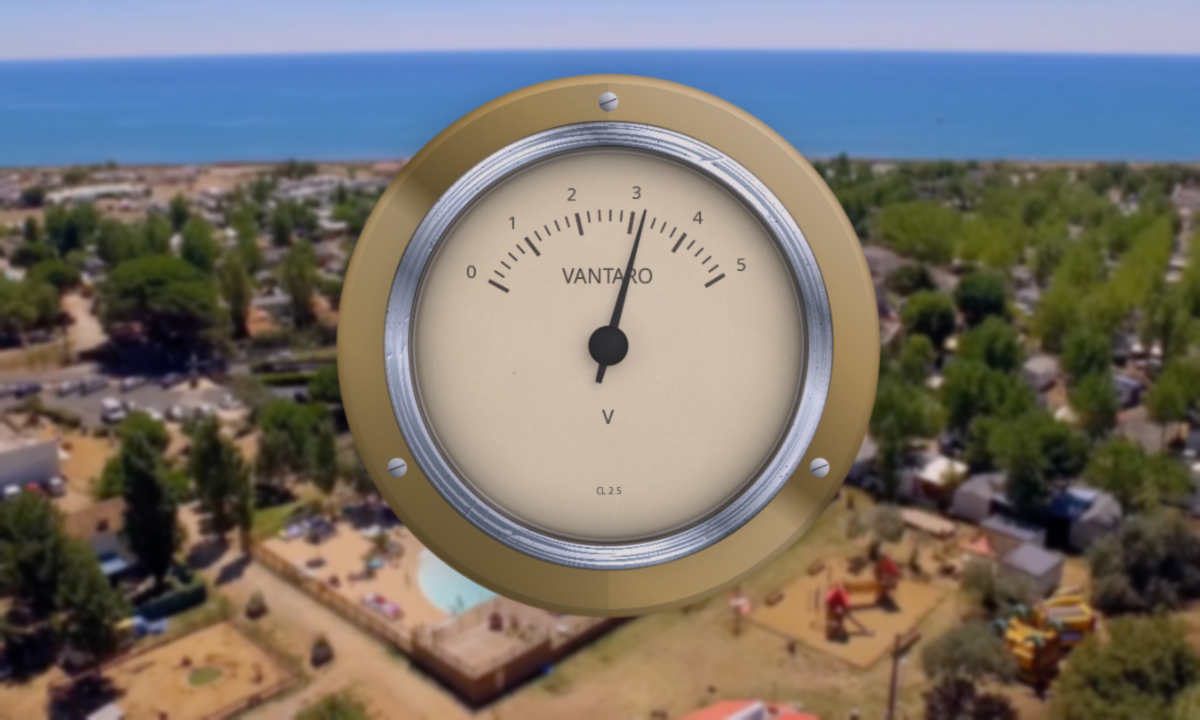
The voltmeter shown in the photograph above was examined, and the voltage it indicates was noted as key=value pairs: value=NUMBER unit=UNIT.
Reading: value=3.2 unit=V
